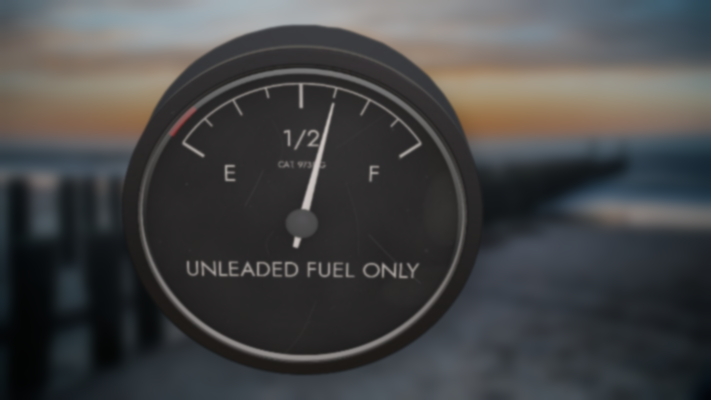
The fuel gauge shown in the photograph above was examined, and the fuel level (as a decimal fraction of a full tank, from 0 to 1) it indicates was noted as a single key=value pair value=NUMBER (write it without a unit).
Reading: value=0.625
